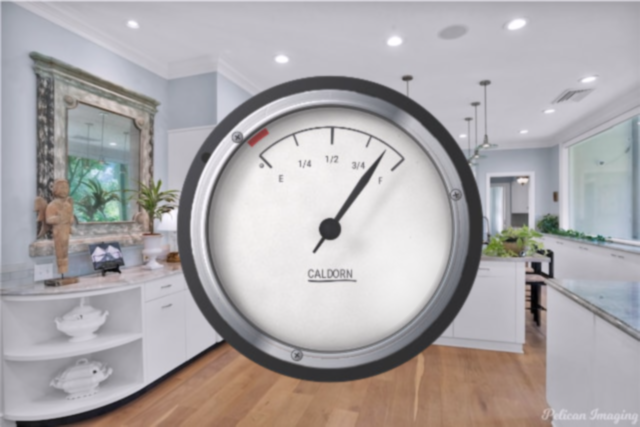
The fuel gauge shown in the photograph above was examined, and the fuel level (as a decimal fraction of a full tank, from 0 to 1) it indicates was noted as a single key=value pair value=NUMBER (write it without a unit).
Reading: value=0.875
